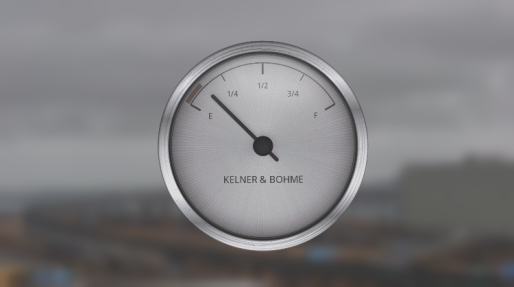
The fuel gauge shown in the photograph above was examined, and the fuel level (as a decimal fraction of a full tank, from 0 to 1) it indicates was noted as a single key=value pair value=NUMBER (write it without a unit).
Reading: value=0.125
